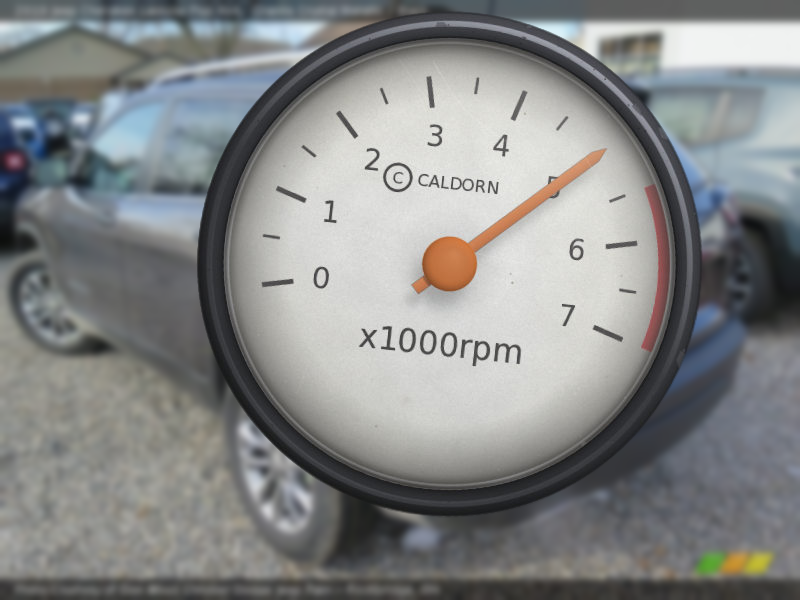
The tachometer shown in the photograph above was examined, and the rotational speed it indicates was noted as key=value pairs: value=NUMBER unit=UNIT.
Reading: value=5000 unit=rpm
